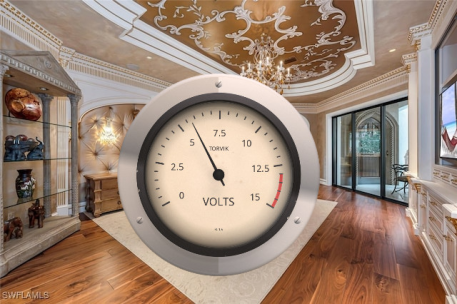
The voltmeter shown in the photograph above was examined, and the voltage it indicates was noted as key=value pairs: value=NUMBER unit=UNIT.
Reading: value=5.75 unit=V
